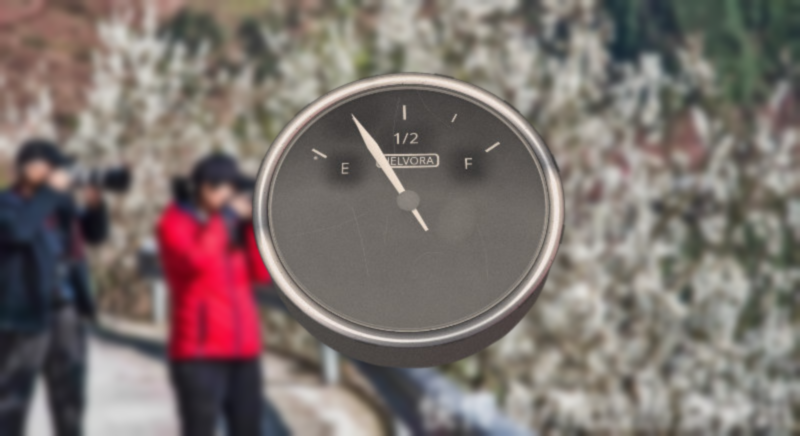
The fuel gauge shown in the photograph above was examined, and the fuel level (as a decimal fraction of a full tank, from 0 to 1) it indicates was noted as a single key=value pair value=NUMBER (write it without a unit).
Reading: value=0.25
